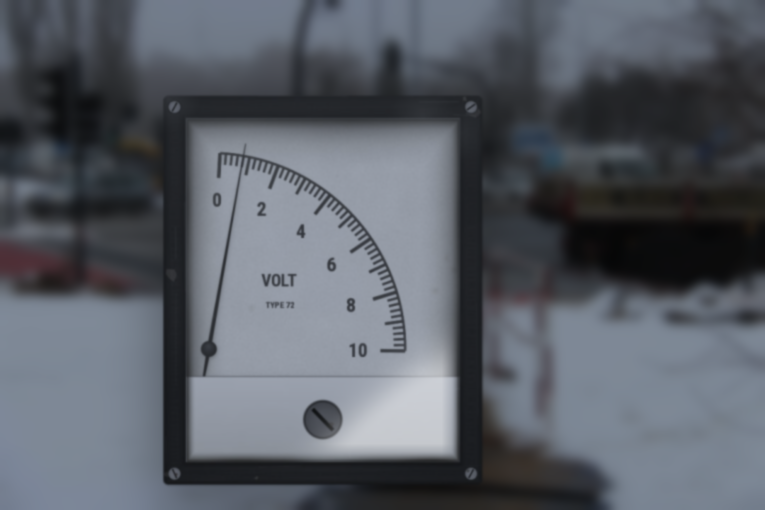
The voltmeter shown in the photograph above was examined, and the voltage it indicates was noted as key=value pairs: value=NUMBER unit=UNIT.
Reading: value=0.8 unit=V
